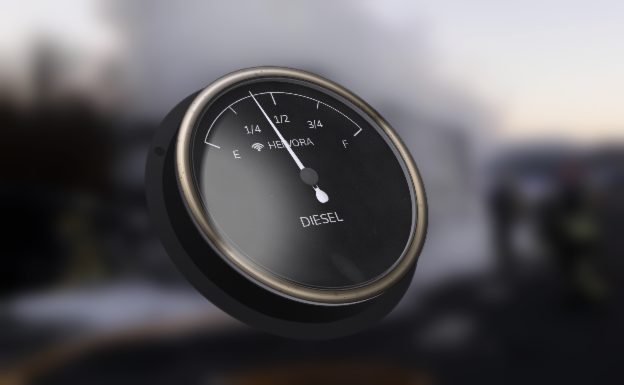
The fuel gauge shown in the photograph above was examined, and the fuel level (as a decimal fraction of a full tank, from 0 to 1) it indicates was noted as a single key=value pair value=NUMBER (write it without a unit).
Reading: value=0.375
